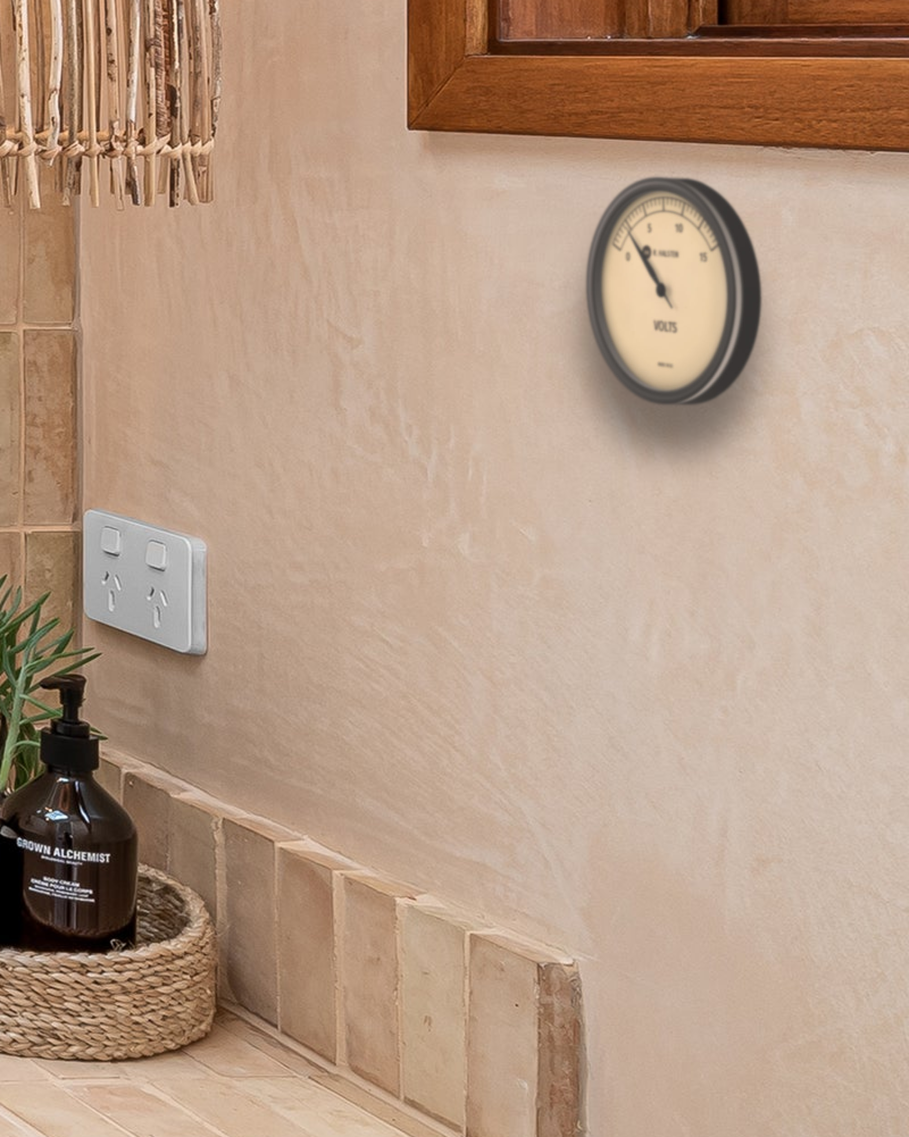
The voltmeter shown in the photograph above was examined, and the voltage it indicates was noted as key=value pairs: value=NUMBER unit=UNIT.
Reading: value=2.5 unit=V
